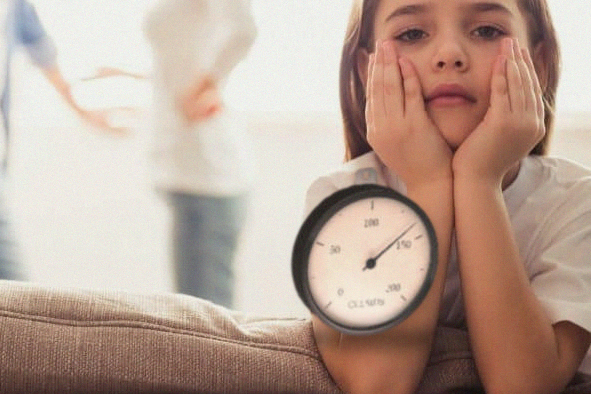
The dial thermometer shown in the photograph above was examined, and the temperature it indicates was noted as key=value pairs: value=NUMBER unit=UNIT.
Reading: value=137.5 unit=°C
